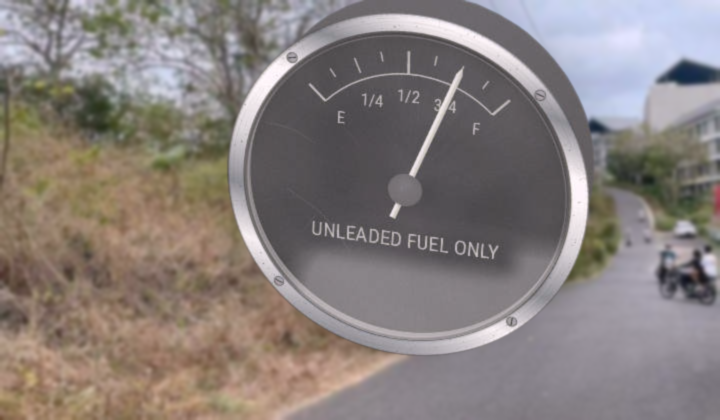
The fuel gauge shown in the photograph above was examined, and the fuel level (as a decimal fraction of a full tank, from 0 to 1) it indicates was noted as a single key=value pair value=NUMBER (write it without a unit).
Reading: value=0.75
